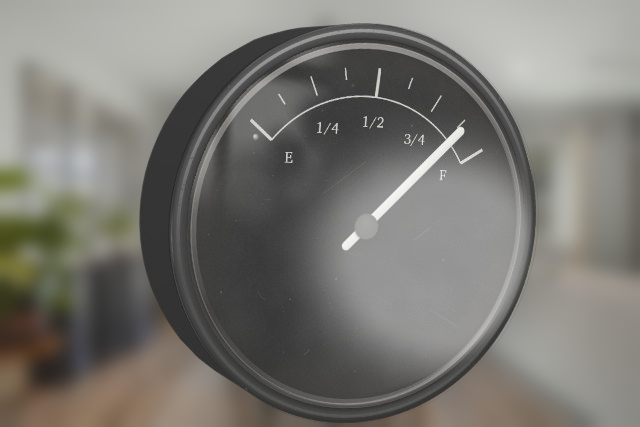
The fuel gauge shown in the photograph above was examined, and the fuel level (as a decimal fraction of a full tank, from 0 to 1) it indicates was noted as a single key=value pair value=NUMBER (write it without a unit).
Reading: value=0.875
